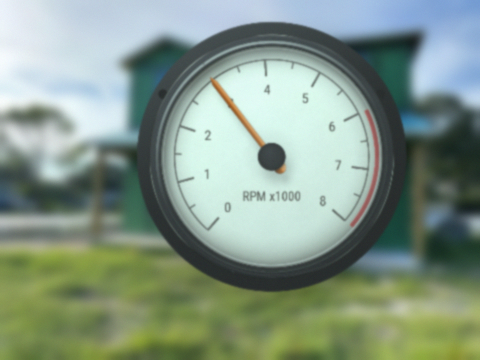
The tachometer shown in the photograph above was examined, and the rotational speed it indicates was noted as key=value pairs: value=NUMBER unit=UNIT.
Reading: value=3000 unit=rpm
